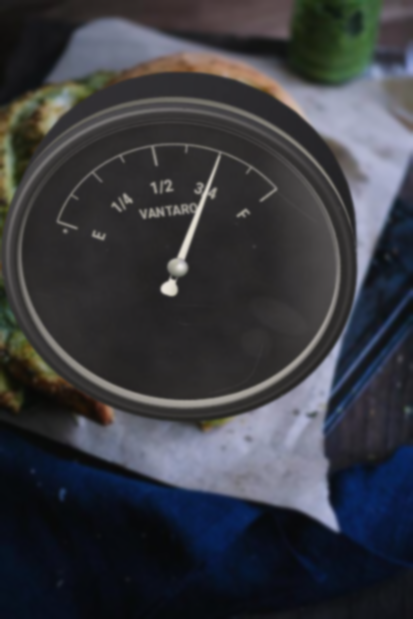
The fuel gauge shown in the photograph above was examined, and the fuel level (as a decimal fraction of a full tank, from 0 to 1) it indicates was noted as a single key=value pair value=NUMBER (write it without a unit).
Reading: value=0.75
